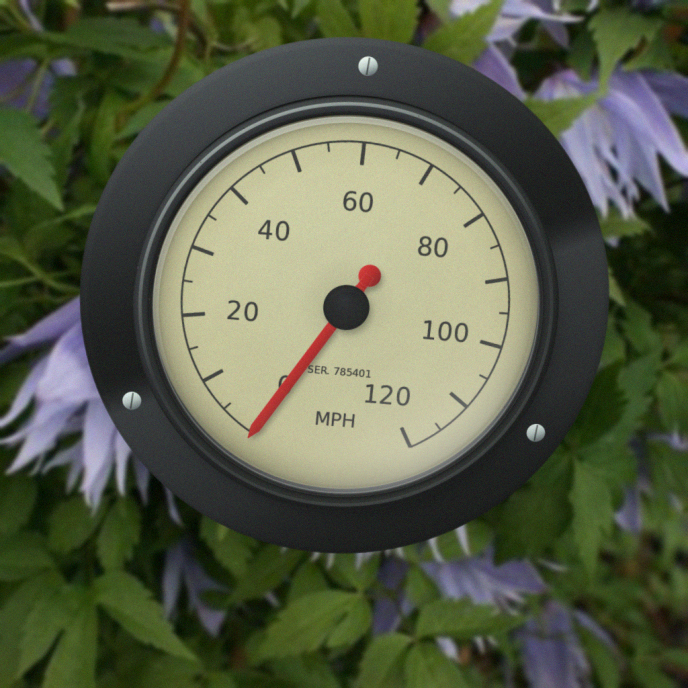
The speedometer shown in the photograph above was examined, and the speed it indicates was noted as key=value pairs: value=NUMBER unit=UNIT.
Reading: value=0 unit=mph
